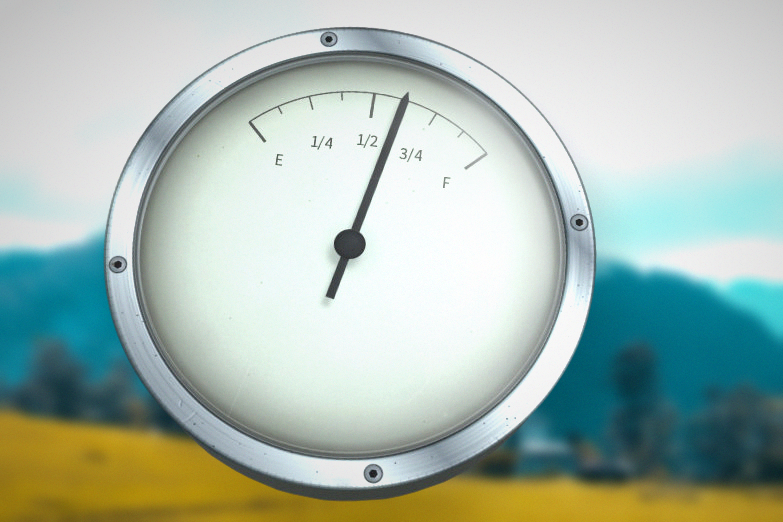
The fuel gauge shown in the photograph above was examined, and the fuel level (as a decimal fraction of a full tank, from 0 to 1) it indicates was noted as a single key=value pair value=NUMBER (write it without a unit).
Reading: value=0.625
